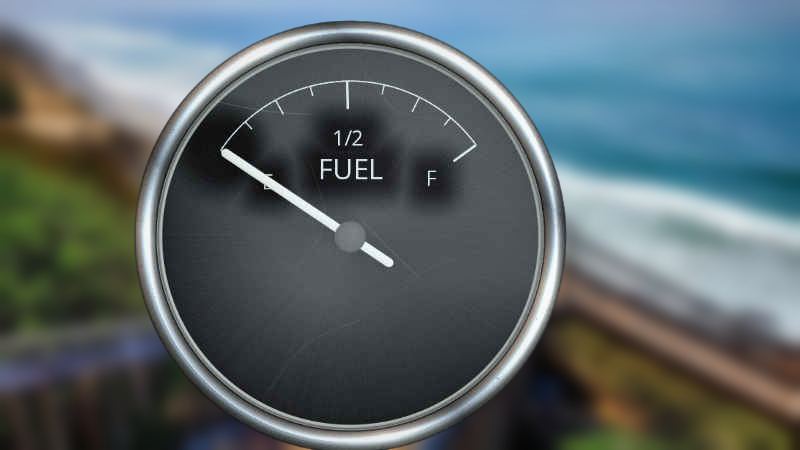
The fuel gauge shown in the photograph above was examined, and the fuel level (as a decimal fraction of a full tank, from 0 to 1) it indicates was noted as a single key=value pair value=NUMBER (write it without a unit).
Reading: value=0
